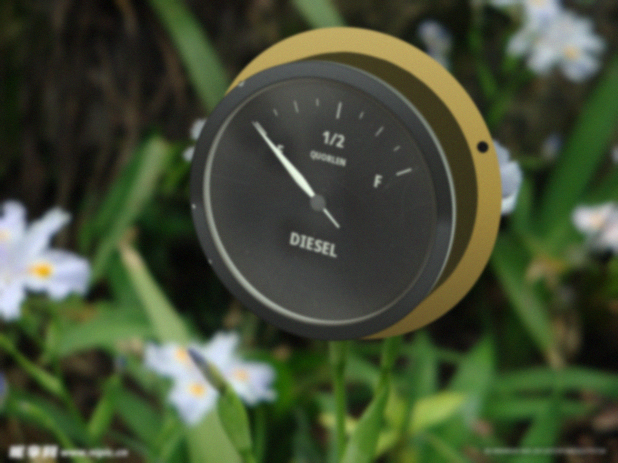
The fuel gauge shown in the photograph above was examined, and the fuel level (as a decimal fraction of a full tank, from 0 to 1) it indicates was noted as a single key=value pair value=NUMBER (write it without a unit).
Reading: value=0
